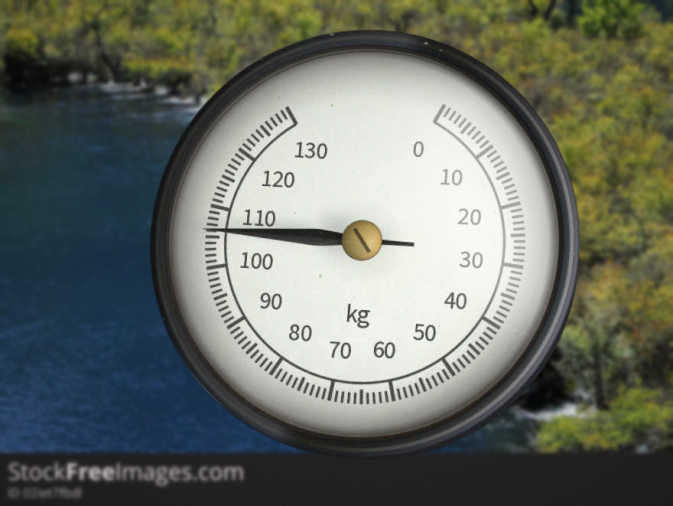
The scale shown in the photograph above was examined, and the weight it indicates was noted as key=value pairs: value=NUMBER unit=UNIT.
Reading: value=106 unit=kg
